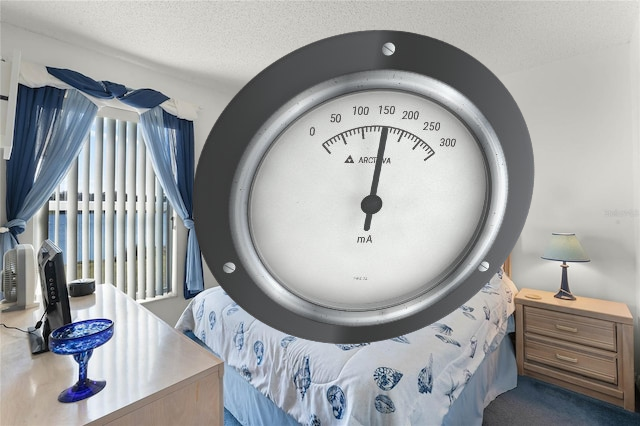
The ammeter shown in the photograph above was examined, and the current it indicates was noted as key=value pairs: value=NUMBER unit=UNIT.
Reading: value=150 unit=mA
